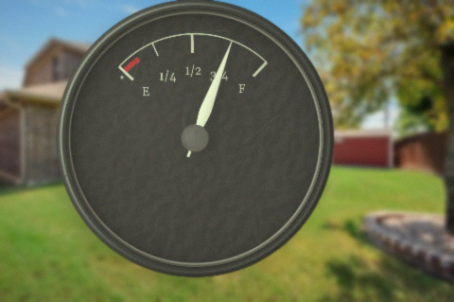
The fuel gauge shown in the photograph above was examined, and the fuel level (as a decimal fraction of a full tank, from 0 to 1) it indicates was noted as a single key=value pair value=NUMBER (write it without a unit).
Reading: value=0.75
